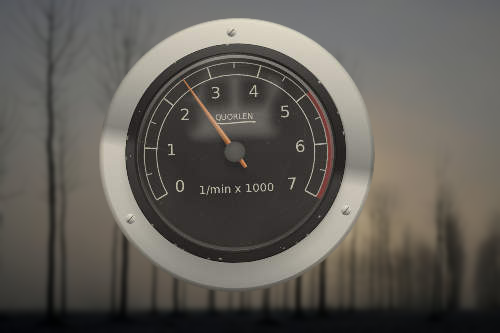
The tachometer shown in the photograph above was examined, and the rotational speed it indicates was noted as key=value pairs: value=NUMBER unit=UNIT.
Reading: value=2500 unit=rpm
